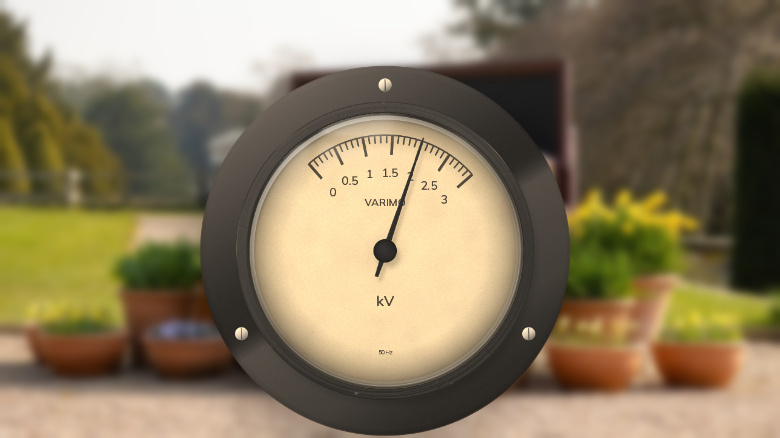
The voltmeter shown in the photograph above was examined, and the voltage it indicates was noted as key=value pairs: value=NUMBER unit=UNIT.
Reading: value=2 unit=kV
